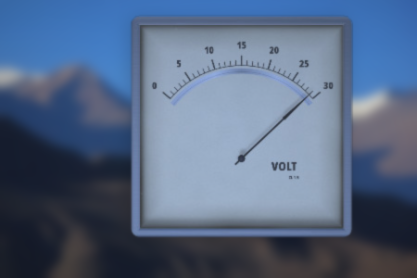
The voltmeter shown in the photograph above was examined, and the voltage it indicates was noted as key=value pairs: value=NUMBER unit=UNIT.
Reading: value=29 unit=V
